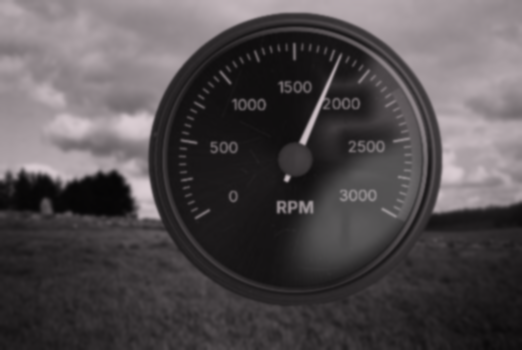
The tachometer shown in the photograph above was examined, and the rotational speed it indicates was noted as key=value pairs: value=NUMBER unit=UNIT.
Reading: value=1800 unit=rpm
